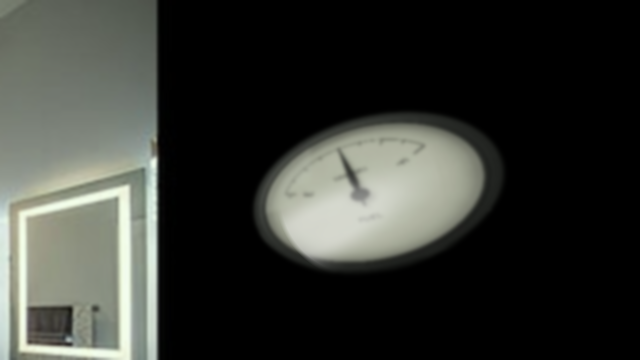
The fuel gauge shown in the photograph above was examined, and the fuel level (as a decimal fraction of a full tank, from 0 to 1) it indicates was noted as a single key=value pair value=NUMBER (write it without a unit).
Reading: value=0.5
